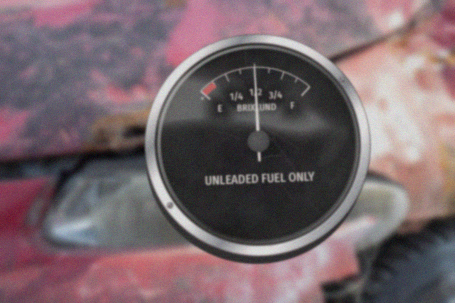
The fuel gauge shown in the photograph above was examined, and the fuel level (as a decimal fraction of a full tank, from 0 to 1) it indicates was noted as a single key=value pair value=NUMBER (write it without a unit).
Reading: value=0.5
